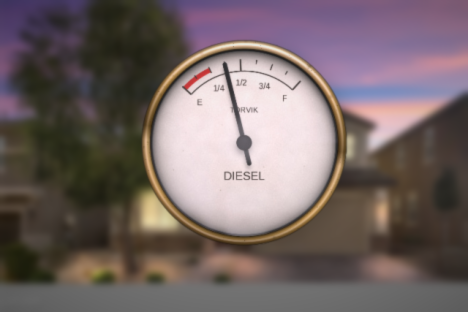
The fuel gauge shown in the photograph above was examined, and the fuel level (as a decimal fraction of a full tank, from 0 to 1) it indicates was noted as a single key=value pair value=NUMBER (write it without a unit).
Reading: value=0.375
